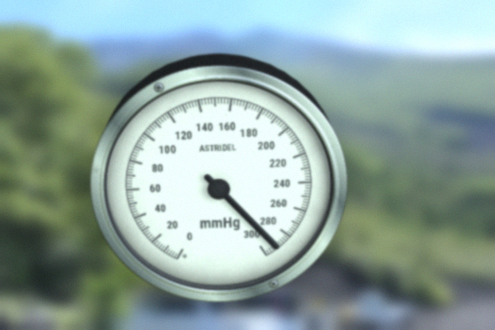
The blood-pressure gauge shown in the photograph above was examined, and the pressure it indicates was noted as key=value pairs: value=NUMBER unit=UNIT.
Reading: value=290 unit=mmHg
